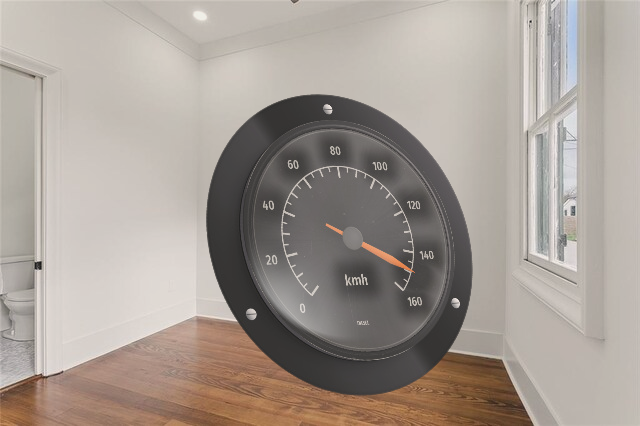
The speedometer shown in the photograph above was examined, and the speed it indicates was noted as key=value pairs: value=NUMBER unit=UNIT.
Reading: value=150 unit=km/h
